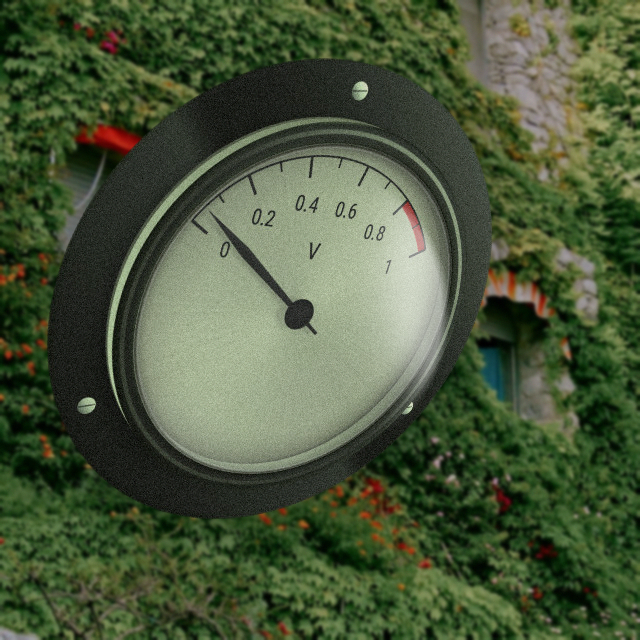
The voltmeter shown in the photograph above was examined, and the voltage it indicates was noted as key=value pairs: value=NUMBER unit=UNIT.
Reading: value=0.05 unit=V
